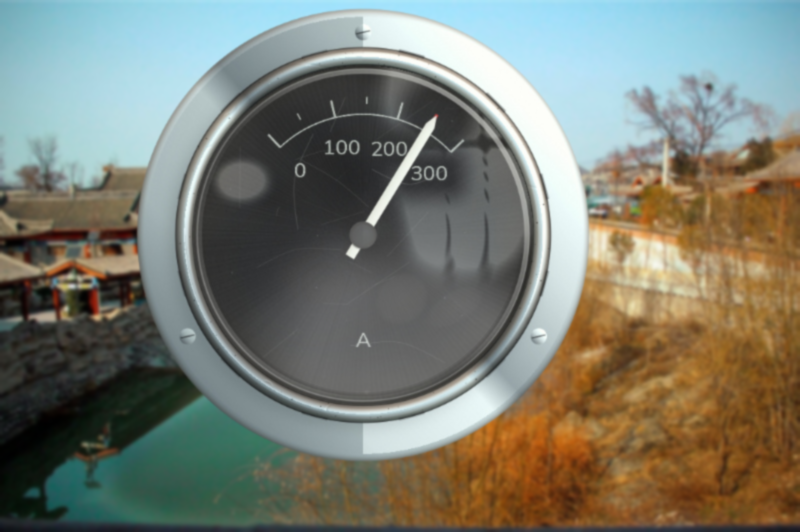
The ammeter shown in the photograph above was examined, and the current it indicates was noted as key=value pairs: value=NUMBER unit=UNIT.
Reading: value=250 unit=A
